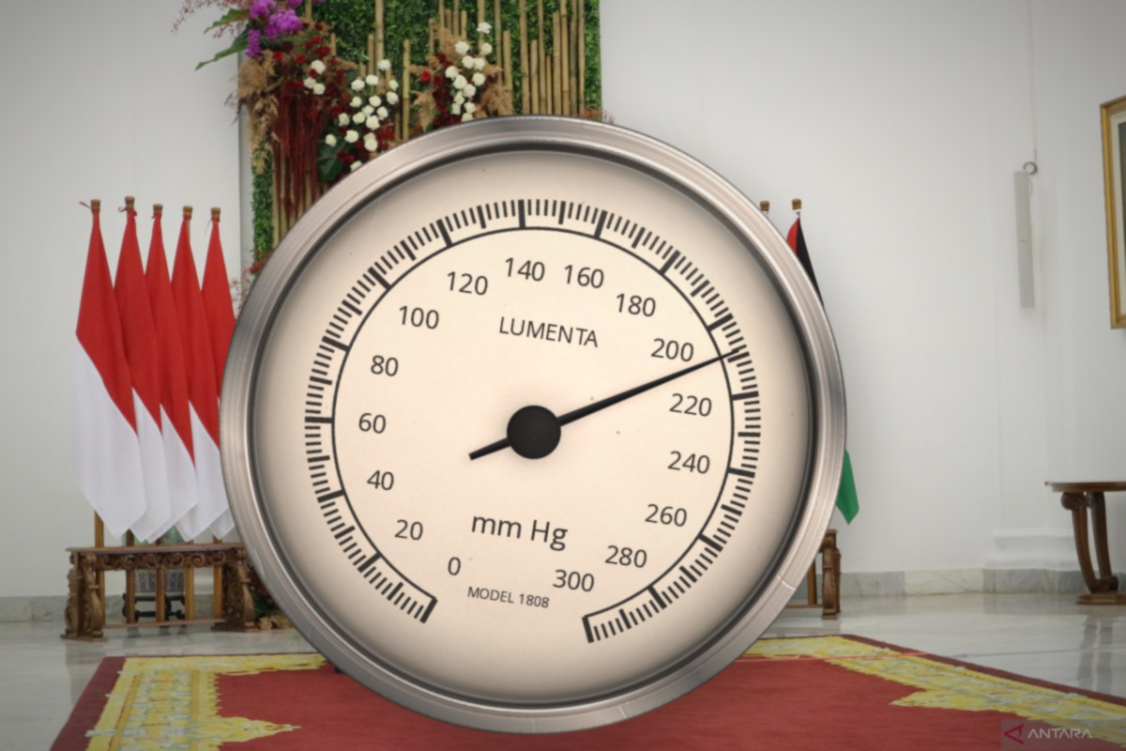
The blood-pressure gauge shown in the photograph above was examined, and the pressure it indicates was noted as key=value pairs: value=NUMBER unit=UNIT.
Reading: value=208 unit=mmHg
